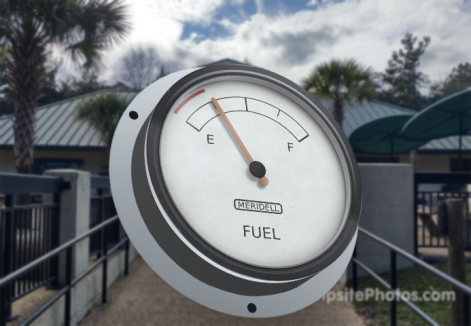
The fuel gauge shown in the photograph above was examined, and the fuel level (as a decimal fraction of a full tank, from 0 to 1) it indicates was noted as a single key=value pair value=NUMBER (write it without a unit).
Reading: value=0.25
